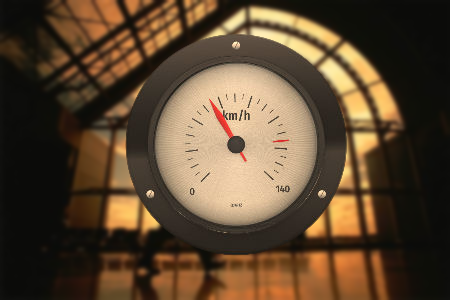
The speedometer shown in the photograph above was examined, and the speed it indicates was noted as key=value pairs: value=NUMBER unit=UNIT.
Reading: value=55 unit=km/h
